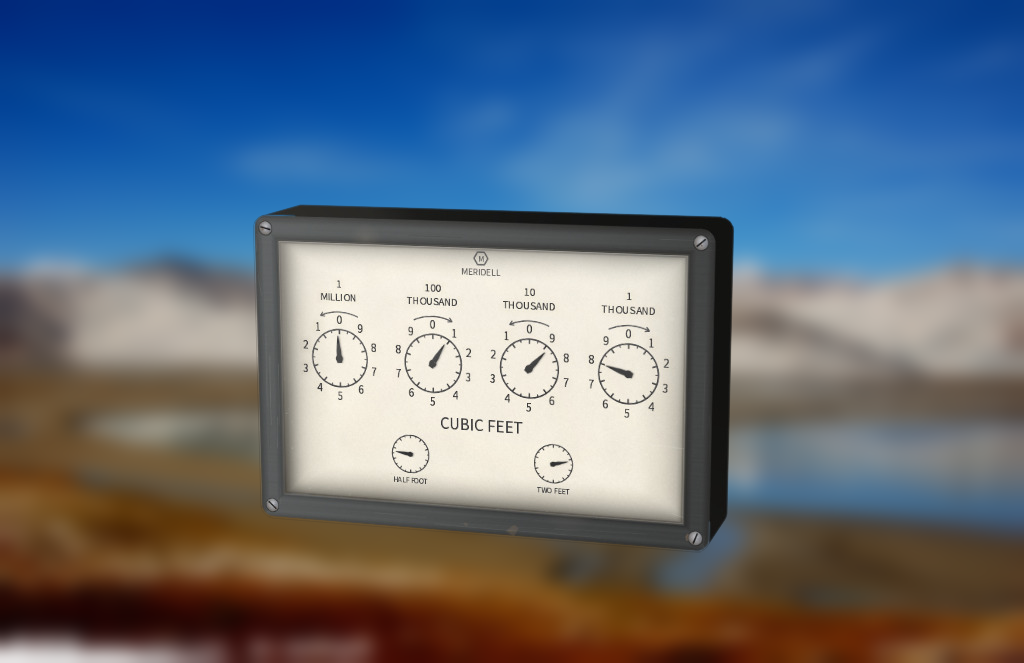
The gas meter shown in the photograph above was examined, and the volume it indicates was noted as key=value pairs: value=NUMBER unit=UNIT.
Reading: value=8800 unit=ft³
